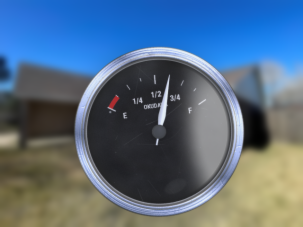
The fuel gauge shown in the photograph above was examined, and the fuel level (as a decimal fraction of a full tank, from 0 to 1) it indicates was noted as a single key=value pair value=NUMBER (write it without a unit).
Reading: value=0.625
